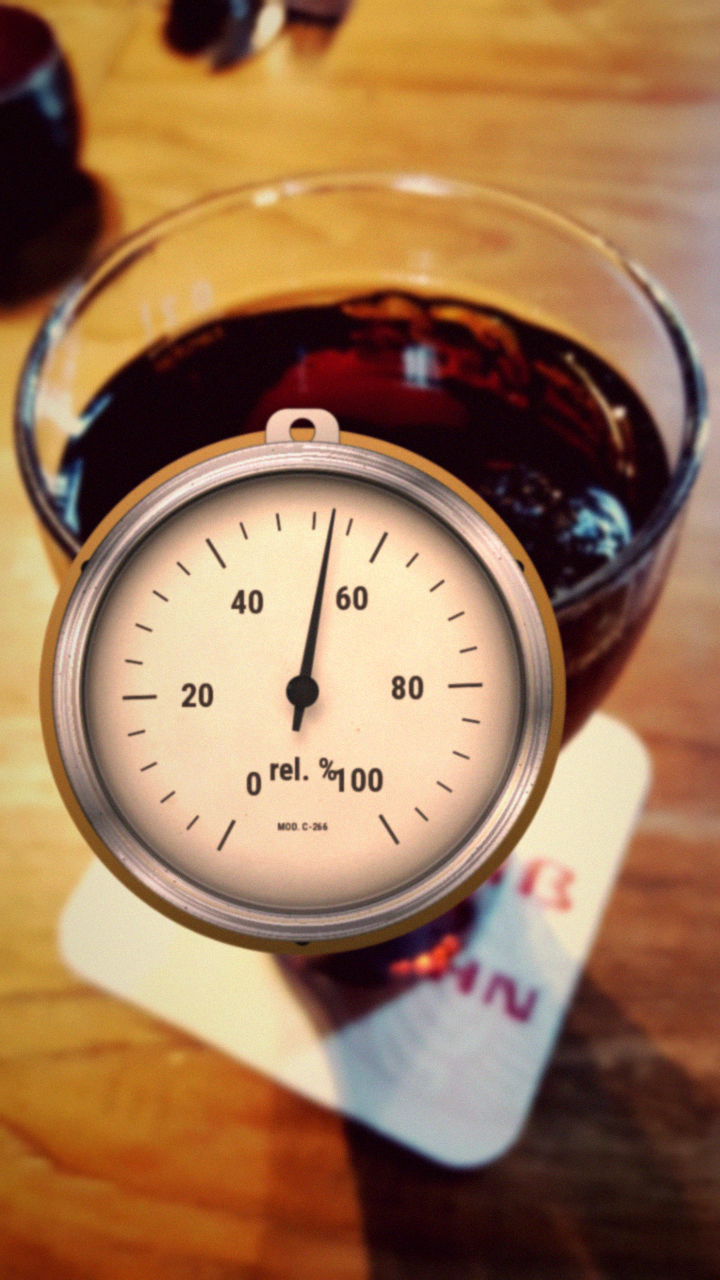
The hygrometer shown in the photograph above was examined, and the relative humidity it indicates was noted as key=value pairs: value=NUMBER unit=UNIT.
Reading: value=54 unit=%
